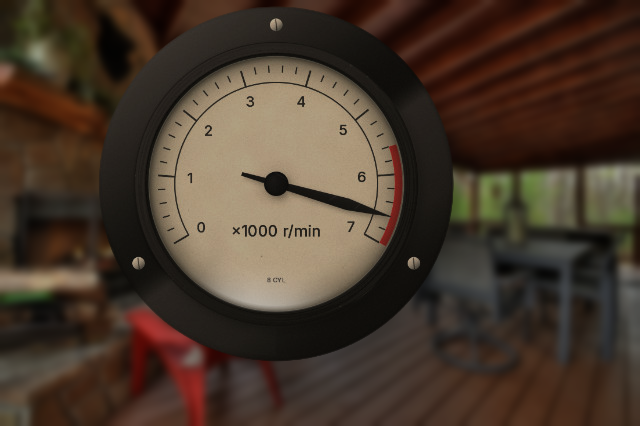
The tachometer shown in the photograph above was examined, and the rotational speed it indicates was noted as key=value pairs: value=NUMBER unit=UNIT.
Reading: value=6600 unit=rpm
